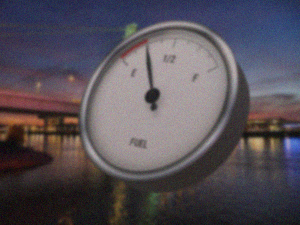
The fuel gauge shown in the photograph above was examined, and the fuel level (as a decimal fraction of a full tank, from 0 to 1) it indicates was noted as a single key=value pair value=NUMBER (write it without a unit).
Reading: value=0.25
